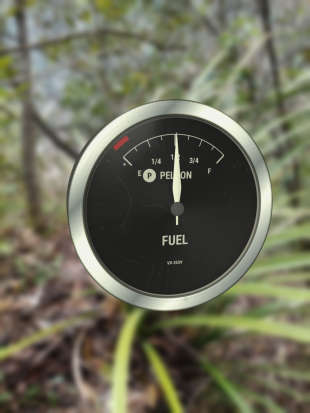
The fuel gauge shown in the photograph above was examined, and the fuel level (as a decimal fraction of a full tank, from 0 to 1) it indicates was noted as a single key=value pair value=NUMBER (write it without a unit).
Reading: value=0.5
